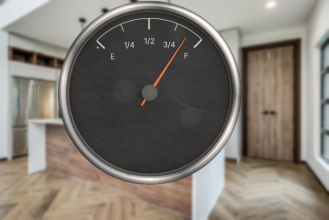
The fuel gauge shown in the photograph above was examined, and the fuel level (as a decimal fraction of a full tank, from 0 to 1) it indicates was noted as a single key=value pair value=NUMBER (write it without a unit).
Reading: value=0.875
